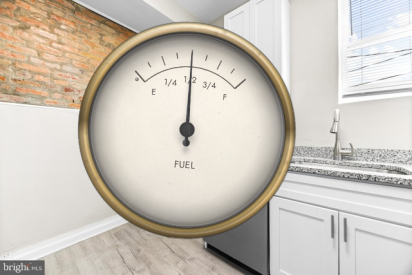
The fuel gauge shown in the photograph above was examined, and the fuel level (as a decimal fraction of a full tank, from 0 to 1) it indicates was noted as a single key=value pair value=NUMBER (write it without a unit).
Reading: value=0.5
